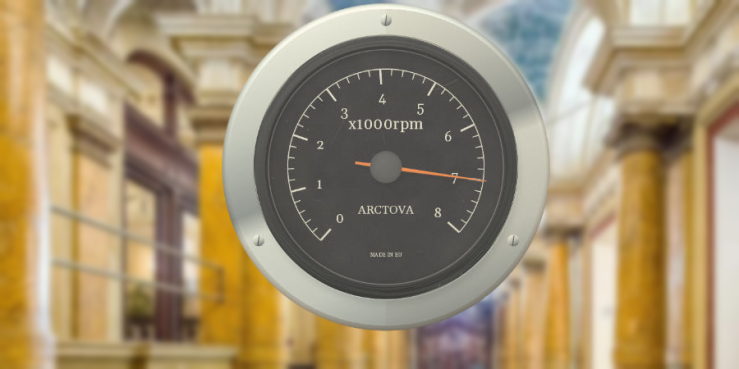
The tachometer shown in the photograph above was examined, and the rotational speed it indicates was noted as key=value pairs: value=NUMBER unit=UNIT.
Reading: value=7000 unit=rpm
